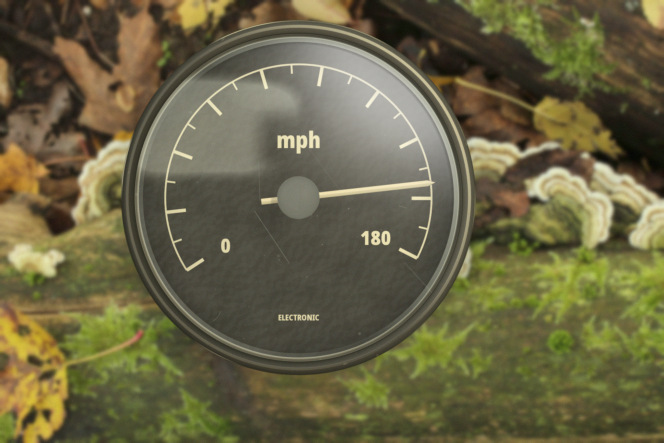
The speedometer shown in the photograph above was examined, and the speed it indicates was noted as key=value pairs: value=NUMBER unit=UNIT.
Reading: value=155 unit=mph
